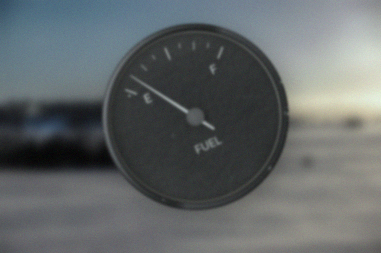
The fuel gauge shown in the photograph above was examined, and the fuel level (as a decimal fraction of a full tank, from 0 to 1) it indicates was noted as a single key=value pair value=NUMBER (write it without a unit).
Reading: value=0.125
